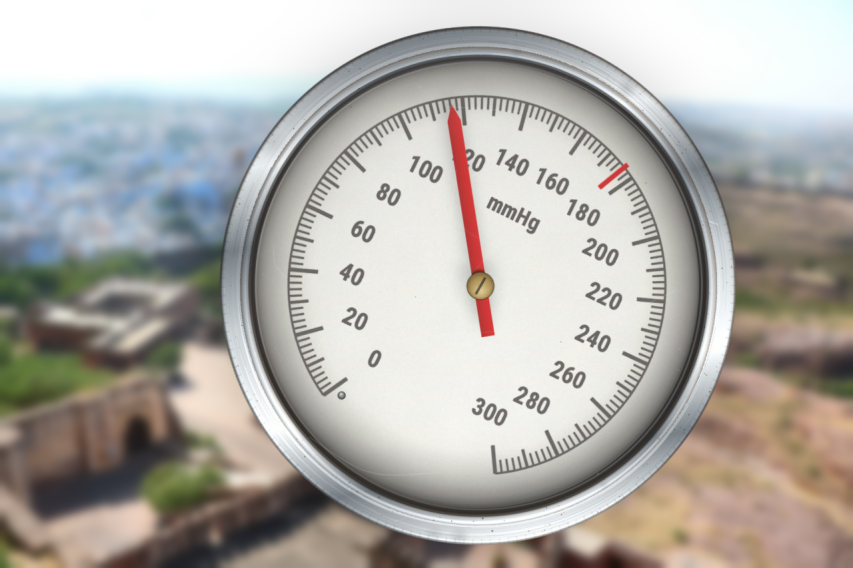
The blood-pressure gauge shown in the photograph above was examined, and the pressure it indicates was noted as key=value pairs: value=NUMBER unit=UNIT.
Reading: value=116 unit=mmHg
